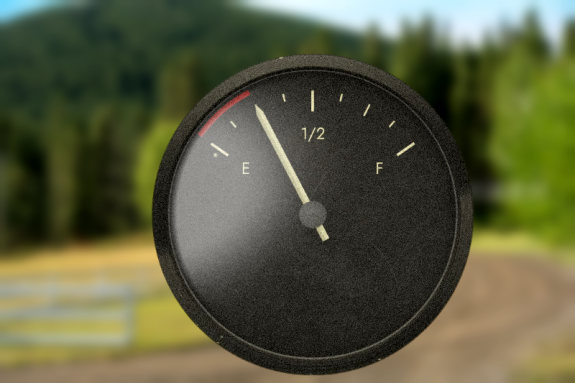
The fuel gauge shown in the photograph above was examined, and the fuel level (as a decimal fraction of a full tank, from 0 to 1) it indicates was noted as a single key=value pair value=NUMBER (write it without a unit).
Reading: value=0.25
